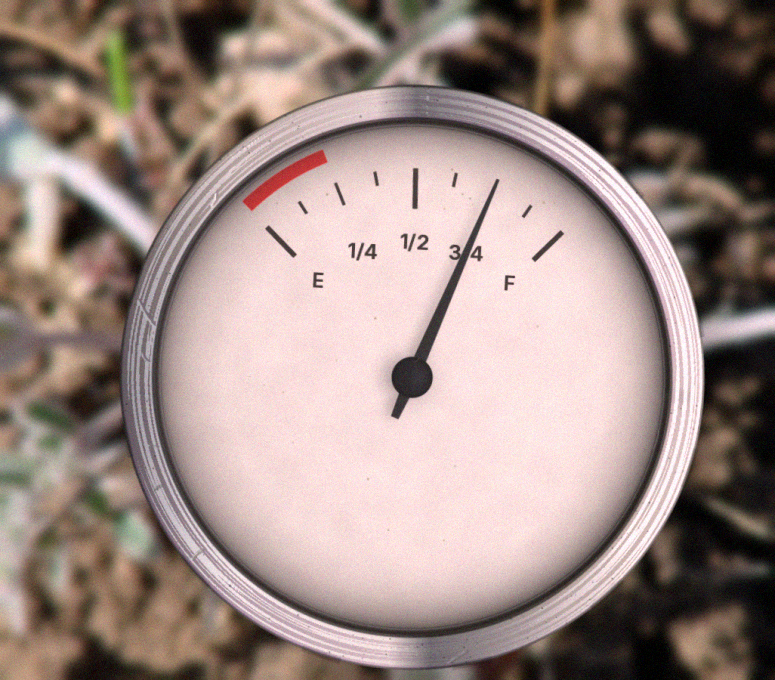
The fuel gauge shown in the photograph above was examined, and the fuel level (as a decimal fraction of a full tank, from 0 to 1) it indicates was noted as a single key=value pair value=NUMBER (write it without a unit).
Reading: value=0.75
